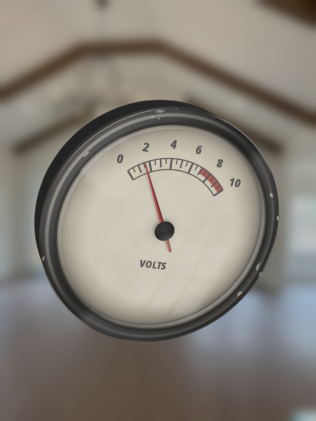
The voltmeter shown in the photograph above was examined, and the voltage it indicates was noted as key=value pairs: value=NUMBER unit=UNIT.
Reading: value=1.5 unit=V
